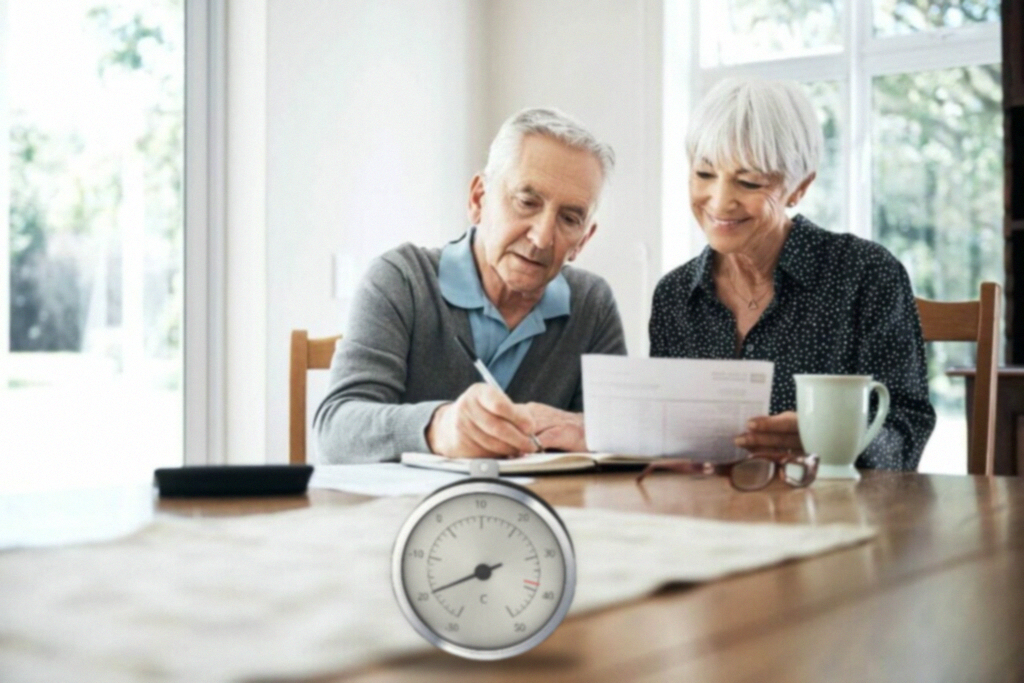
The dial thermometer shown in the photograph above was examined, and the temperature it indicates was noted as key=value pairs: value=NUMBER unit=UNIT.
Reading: value=-20 unit=°C
